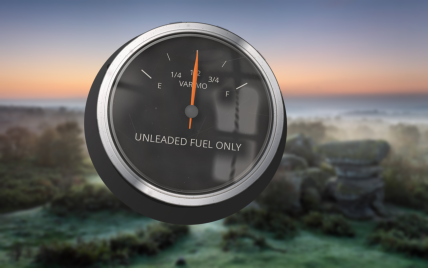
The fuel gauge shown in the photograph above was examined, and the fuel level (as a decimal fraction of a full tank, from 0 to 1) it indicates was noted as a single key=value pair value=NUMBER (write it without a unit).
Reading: value=0.5
